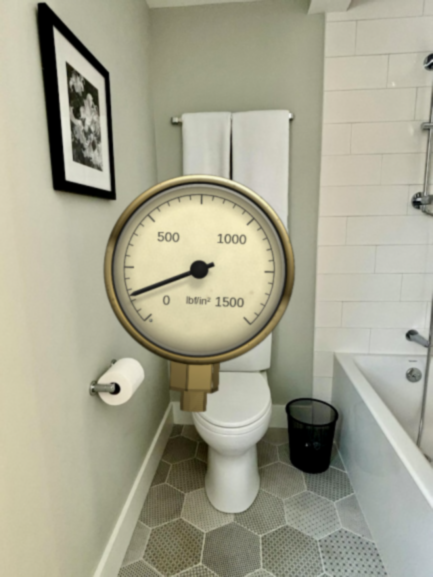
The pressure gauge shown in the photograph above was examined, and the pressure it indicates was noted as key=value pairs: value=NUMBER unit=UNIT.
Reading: value=125 unit=psi
